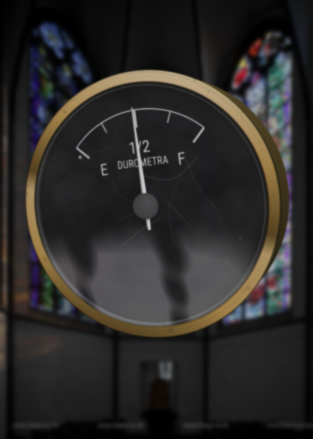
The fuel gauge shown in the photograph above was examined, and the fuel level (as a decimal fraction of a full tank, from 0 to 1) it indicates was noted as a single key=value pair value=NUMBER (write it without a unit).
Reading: value=0.5
